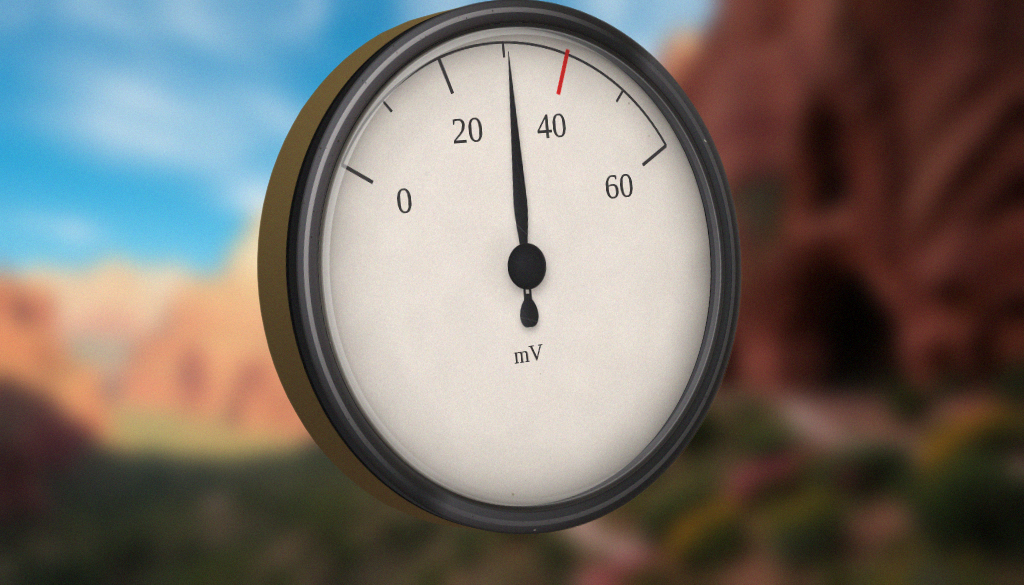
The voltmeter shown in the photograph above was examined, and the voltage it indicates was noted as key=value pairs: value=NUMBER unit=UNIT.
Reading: value=30 unit=mV
